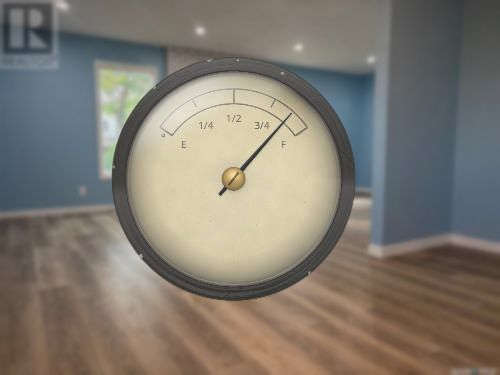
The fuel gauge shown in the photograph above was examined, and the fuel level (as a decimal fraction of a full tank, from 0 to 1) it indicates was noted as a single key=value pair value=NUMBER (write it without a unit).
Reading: value=0.875
